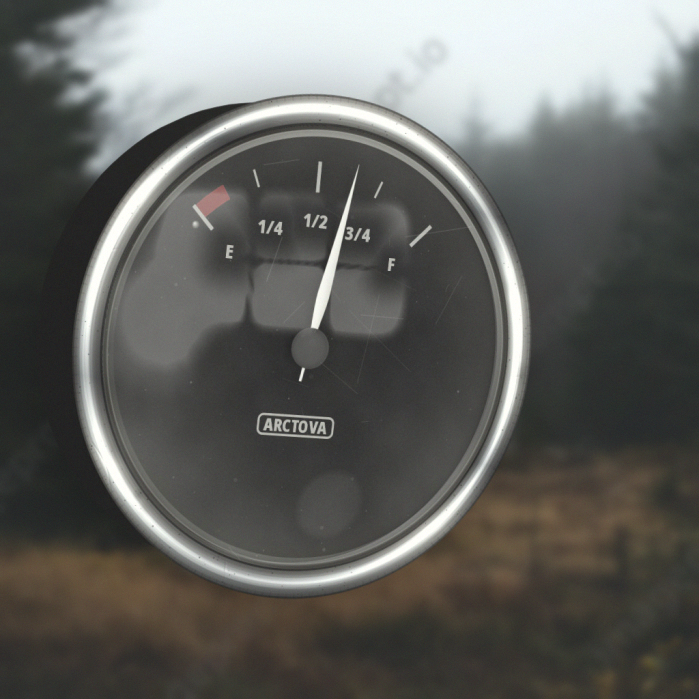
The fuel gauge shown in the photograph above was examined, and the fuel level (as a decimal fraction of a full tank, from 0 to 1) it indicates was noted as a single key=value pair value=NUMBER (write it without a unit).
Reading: value=0.625
